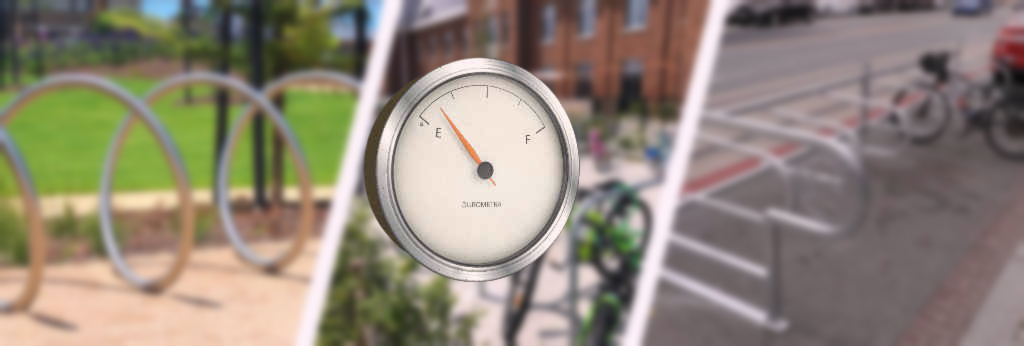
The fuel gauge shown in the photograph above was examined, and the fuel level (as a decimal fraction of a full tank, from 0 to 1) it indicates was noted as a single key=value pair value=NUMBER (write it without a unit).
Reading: value=0.125
